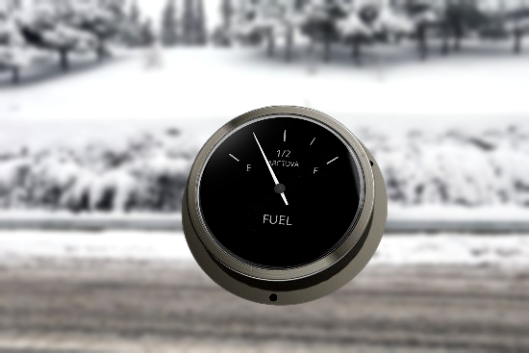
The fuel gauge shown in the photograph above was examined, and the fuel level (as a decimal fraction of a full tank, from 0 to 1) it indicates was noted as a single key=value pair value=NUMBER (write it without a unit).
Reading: value=0.25
